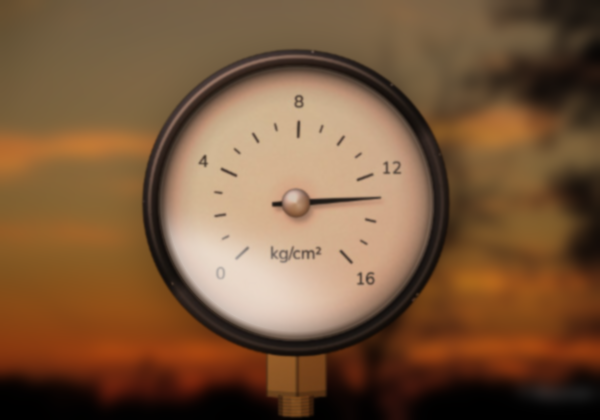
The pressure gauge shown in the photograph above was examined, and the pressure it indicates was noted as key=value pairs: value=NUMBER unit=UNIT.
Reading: value=13 unit=kg/cm²
